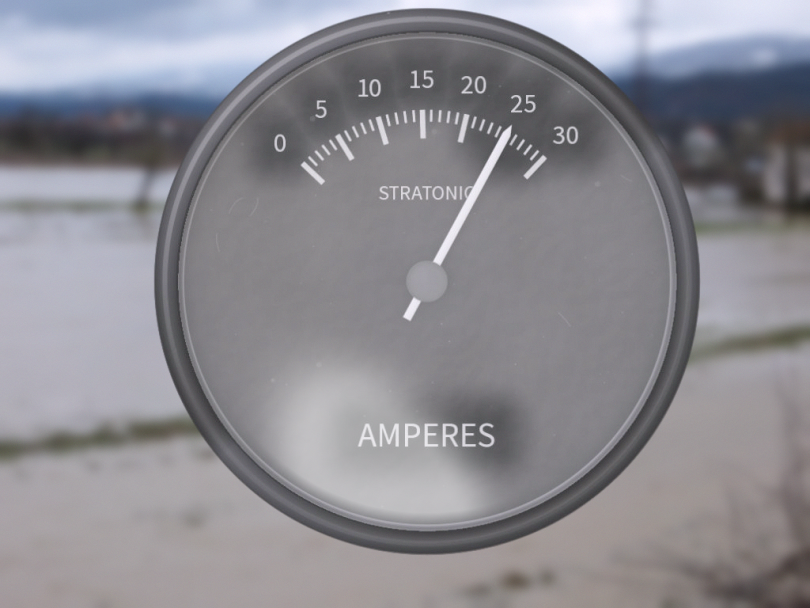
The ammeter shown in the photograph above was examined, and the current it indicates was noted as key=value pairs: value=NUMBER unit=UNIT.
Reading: value=25 unit=A
